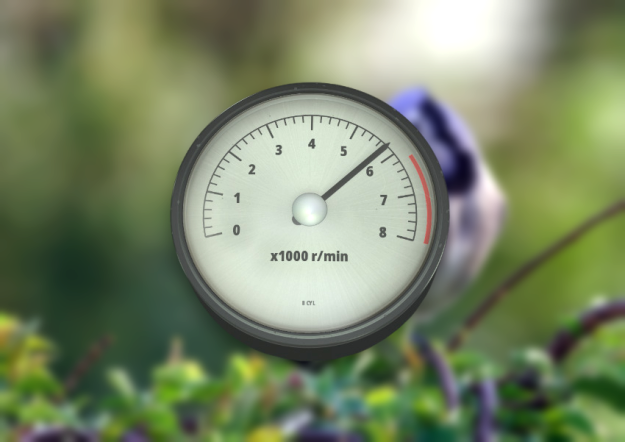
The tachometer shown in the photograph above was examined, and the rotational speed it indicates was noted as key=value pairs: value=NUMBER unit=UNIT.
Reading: value=5800 unit=rpm
